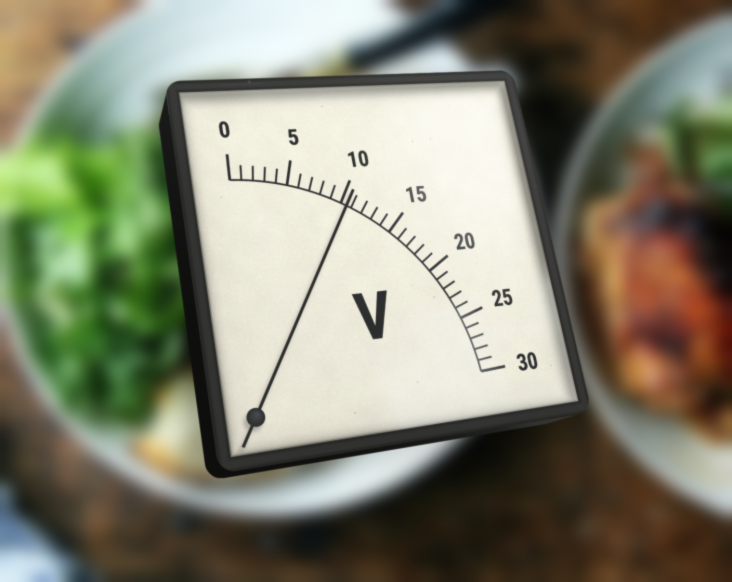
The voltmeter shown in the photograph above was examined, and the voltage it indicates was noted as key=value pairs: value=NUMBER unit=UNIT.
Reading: value=10.5 unit=V
